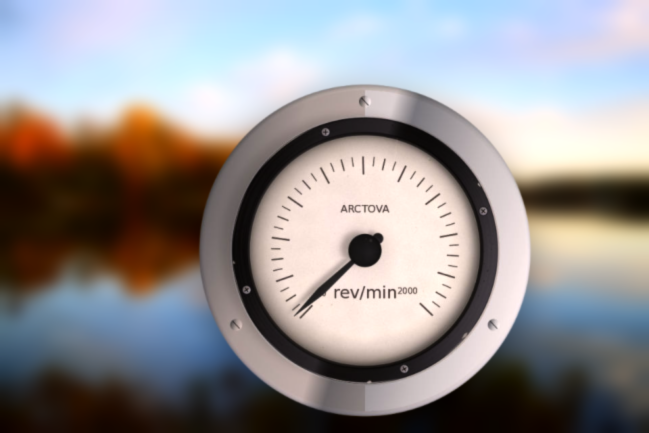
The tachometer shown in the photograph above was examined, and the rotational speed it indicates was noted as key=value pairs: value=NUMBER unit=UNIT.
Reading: value=25 unit=rpm
